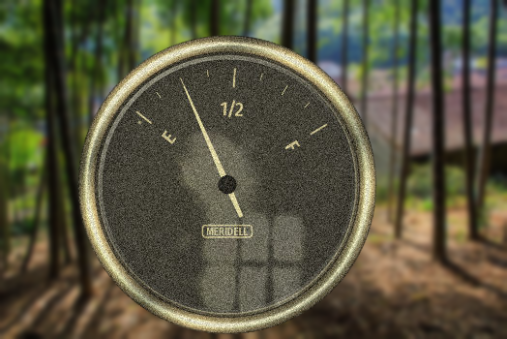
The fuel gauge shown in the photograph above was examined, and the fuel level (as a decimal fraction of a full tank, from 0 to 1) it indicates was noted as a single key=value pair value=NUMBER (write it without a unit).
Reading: value=0.25
